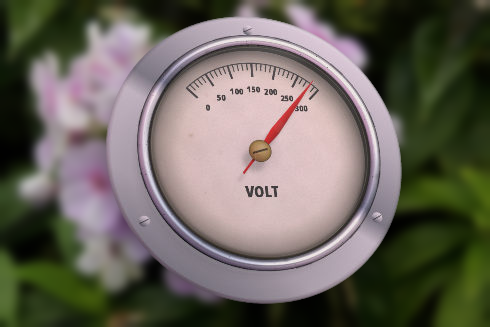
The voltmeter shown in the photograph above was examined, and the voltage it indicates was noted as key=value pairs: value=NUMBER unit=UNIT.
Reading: value=280 unit=V
